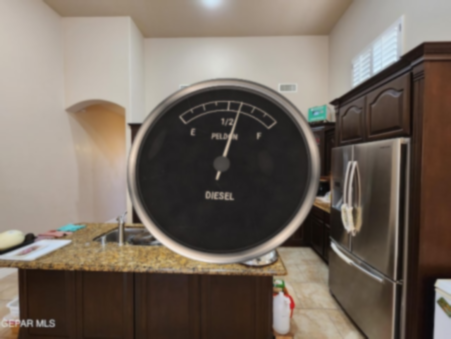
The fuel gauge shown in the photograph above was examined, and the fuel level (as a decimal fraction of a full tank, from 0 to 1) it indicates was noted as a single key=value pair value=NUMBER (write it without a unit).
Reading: value=0.625
